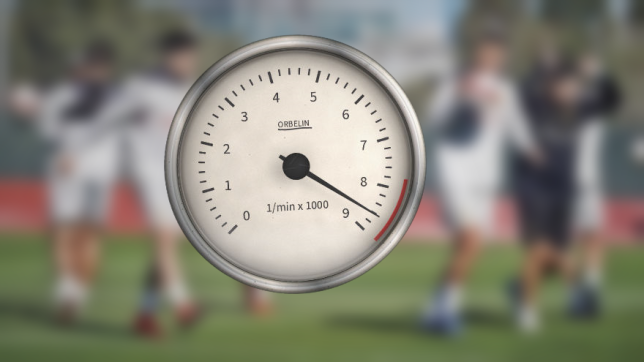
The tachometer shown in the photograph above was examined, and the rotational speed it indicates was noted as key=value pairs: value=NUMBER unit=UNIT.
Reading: value=8600 unit=rpm
